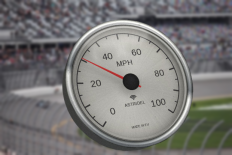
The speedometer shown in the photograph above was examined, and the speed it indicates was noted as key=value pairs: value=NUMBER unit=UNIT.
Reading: value=30 unit=mph
